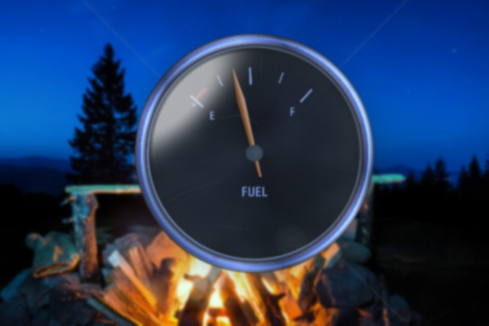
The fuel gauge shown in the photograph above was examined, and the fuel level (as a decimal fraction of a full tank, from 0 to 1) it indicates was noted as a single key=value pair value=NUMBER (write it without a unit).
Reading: value=0.375
